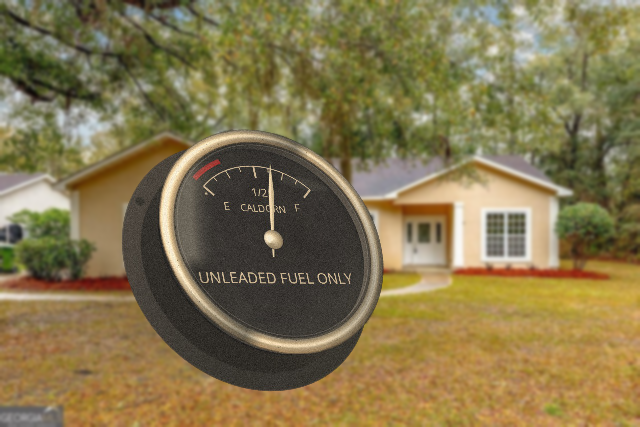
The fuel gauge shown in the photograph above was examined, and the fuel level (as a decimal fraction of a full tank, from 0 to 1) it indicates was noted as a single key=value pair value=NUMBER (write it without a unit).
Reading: value=0.625
